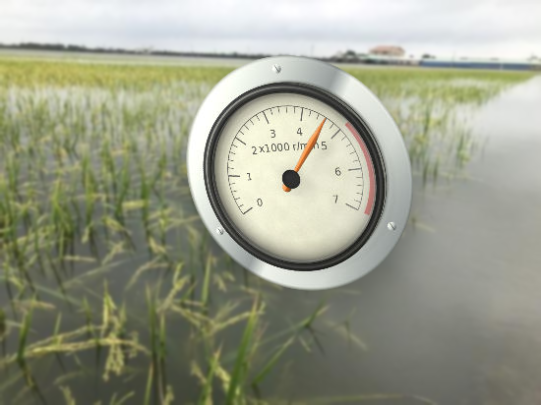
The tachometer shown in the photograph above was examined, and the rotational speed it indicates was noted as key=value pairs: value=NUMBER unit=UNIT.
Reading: value=4600 unit=rpm
